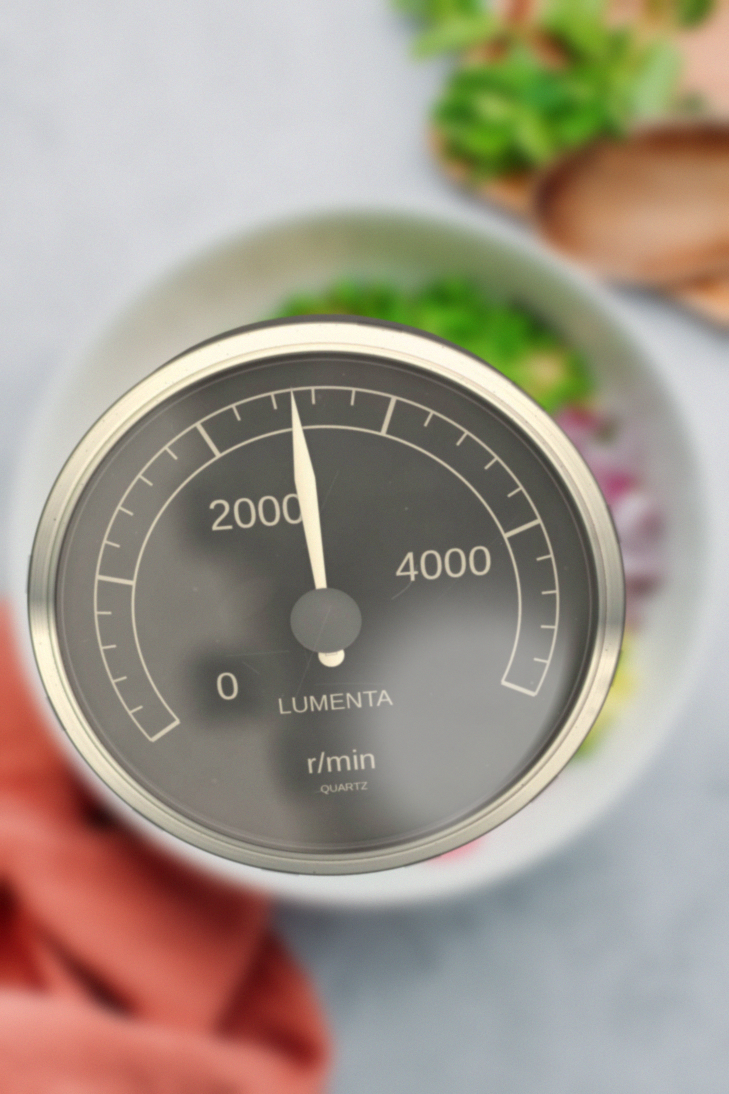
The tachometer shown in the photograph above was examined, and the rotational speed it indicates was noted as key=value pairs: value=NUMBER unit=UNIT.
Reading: value=2500 unit=rpm
